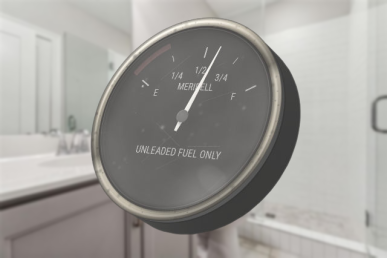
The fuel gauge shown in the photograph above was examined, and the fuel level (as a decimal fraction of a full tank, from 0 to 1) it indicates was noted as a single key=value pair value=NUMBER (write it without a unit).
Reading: value=0.625
